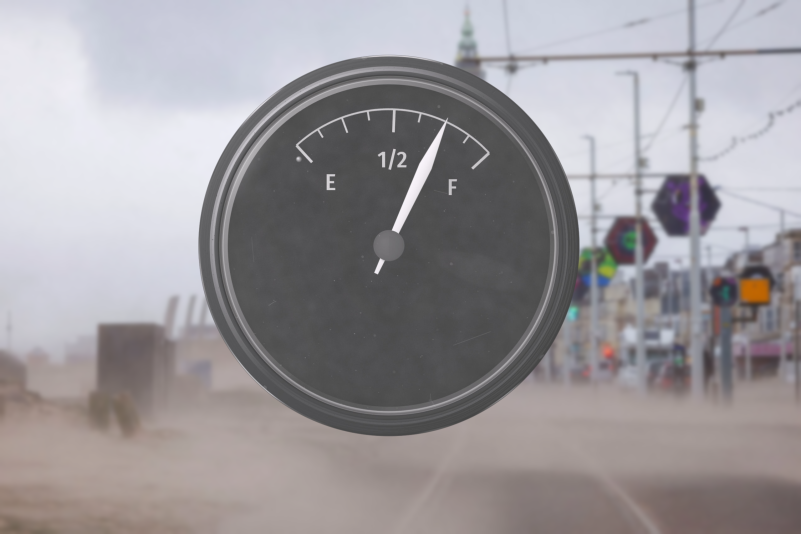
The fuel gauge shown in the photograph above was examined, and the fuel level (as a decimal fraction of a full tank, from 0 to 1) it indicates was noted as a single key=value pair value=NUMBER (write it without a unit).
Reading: value=0.75
